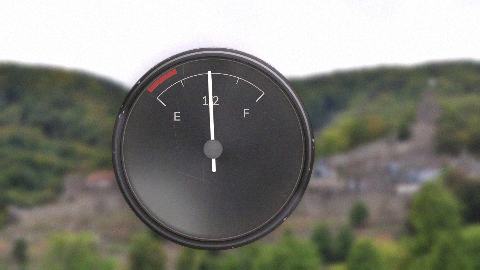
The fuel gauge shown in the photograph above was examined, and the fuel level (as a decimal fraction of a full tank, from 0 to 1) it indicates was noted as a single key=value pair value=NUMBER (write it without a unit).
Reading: value=0.5
